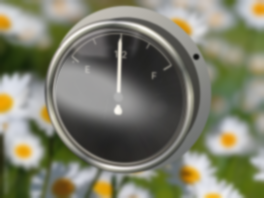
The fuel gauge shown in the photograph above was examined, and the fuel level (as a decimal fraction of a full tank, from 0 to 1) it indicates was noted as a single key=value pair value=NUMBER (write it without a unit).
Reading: value=0.5
